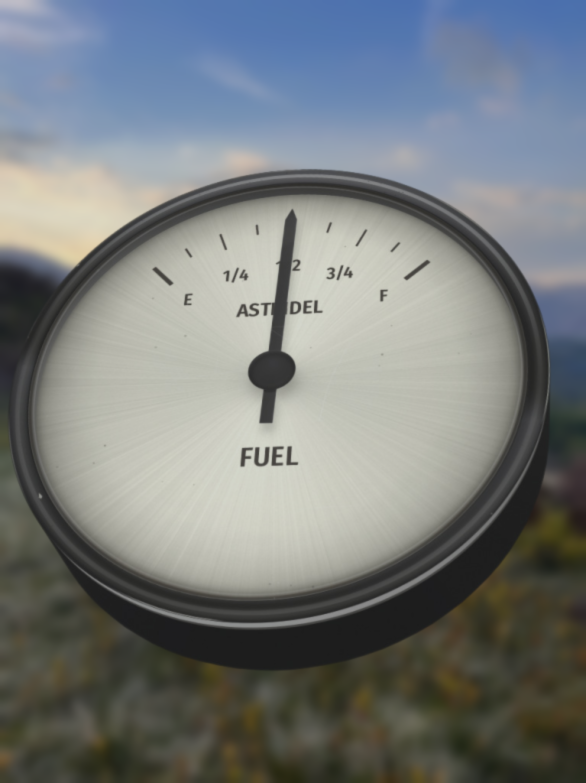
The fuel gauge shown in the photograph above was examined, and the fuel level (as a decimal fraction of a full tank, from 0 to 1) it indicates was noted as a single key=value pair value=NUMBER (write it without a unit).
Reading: value=0.5
